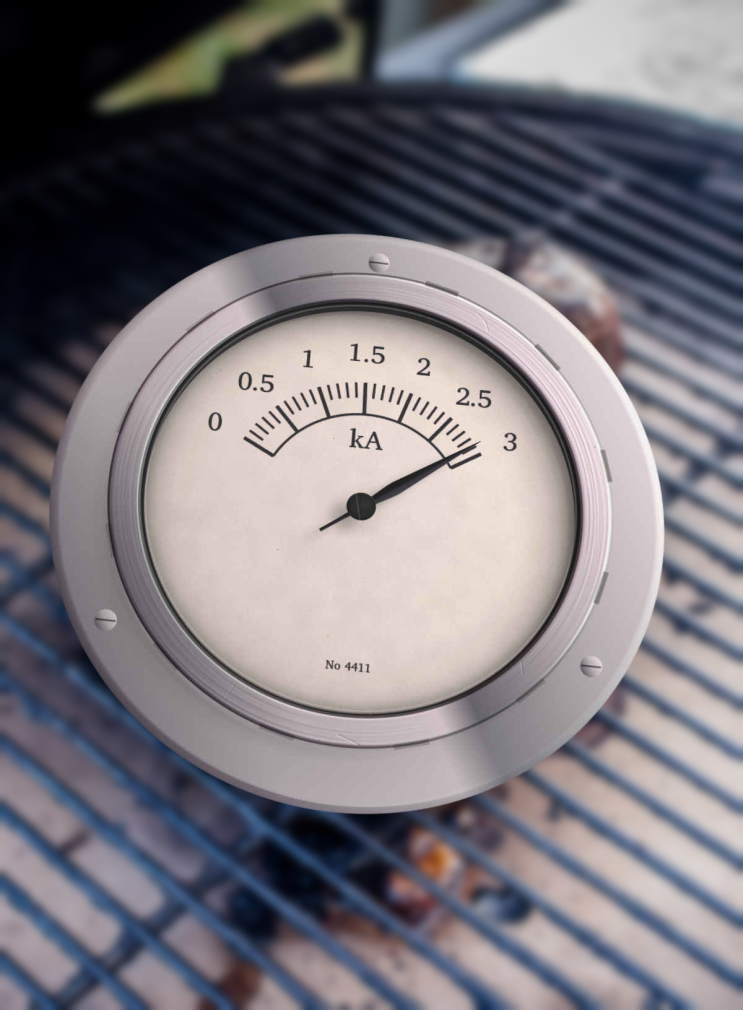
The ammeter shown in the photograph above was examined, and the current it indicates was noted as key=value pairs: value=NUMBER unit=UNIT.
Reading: value=2.9 unit=kA
